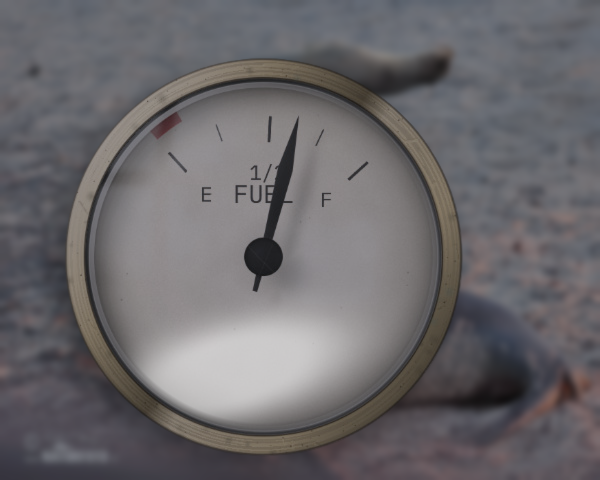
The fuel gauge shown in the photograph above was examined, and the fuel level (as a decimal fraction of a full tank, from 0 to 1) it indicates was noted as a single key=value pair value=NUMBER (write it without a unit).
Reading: value=0.625
